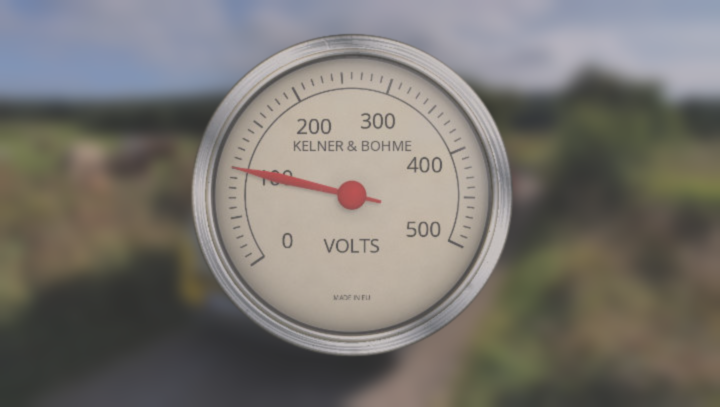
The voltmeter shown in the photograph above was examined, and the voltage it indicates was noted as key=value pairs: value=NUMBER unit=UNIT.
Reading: value=100 unit=V
